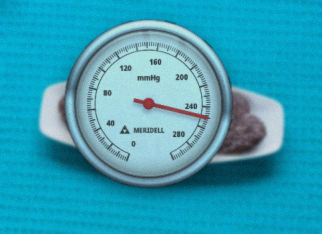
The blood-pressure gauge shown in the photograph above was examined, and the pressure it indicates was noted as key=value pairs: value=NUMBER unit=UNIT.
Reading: value=250 unit=mmHg
